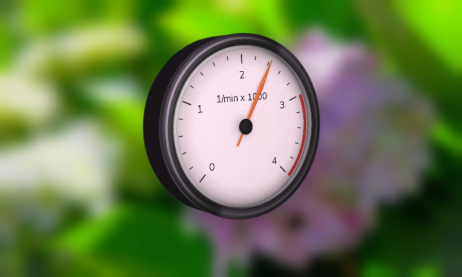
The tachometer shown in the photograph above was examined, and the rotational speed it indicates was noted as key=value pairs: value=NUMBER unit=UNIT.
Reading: value=2400 unit=rpm
